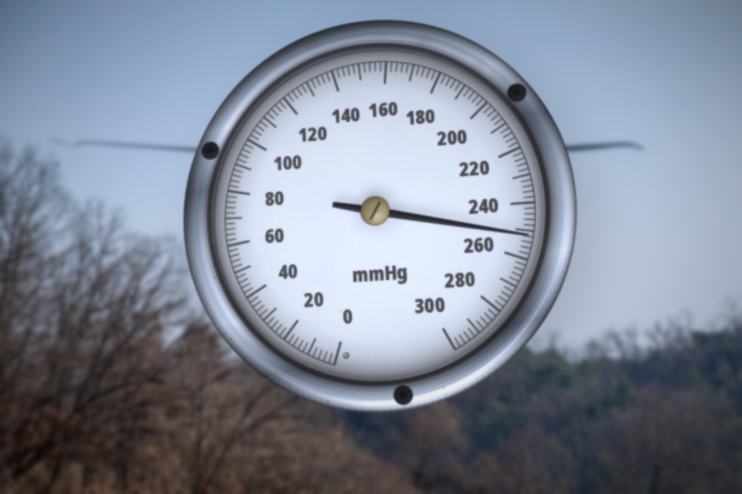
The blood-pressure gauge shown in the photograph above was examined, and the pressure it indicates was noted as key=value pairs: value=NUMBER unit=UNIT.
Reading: value=252 unit=mmHg
